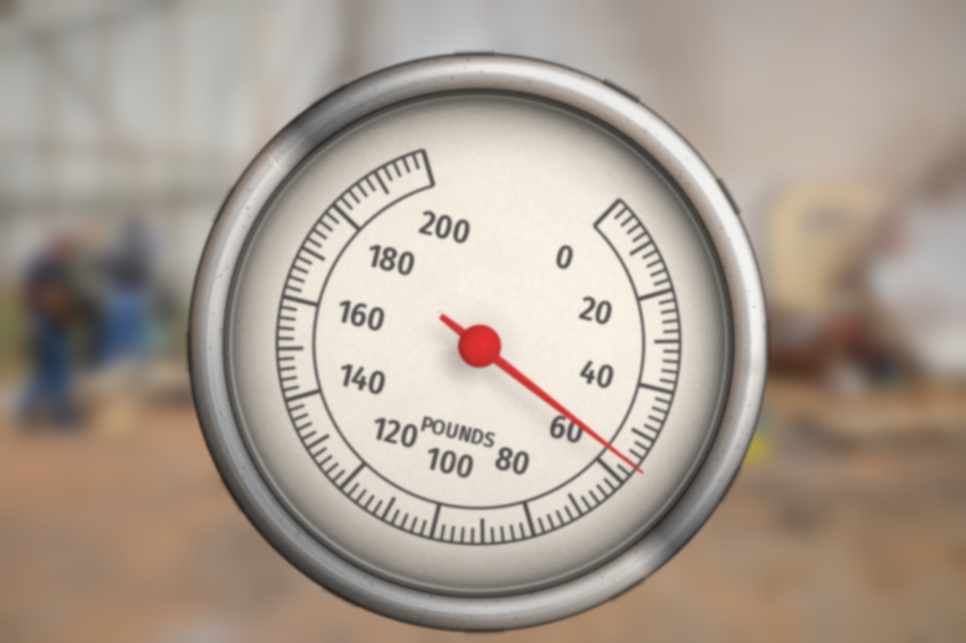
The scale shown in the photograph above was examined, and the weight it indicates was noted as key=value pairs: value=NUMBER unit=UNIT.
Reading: value=56 unit=lb
